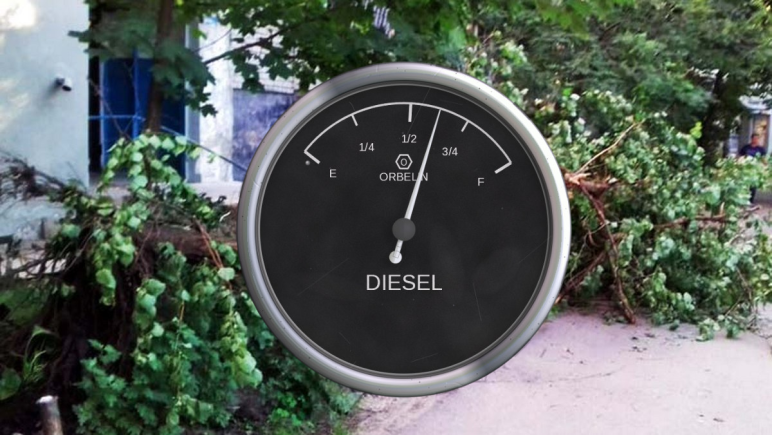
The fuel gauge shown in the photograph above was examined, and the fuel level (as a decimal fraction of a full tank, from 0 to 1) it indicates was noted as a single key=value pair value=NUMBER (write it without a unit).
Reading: value=0.625
